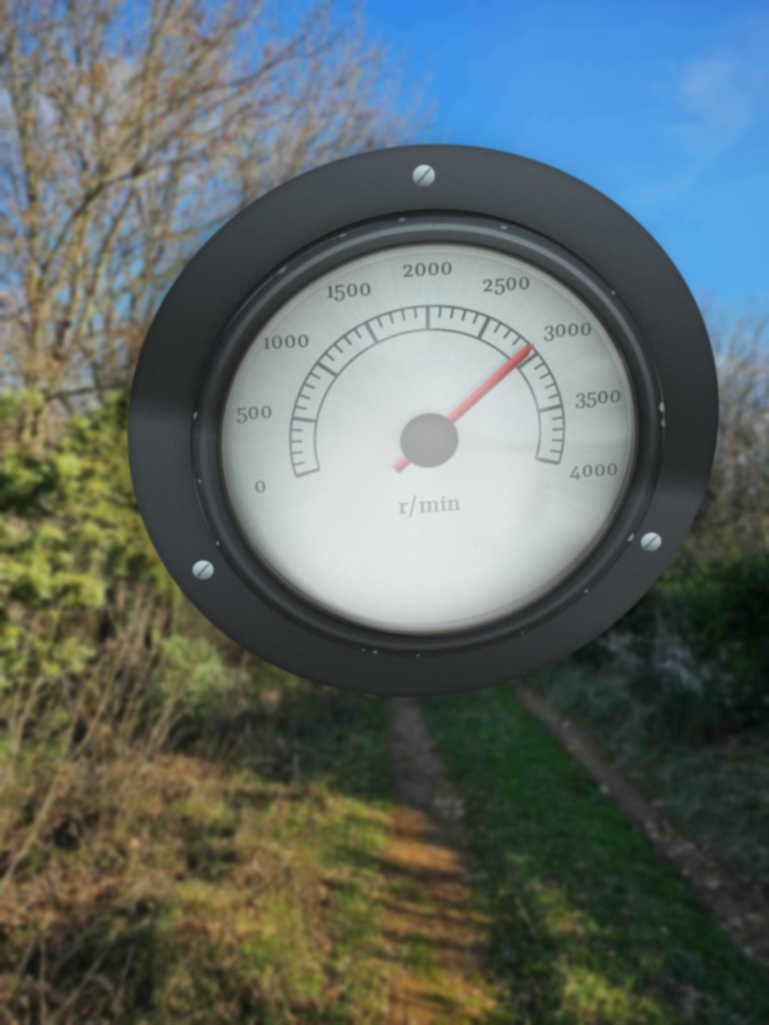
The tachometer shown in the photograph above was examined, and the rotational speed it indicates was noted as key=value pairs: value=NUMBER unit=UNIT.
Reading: value=2900 unit=rpm
